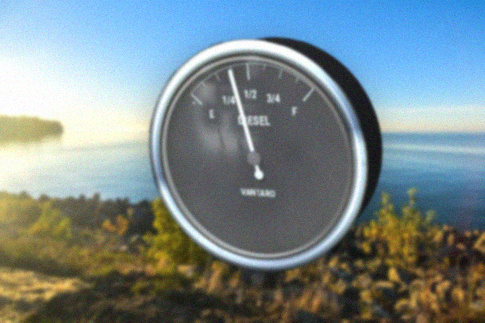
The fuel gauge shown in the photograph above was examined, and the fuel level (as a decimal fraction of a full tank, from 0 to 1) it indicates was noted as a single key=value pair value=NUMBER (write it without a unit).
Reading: value=0.375
